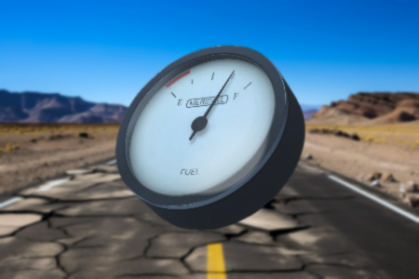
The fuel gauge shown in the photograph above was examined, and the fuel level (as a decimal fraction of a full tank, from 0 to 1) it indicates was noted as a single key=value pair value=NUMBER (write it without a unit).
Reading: value=0.75
